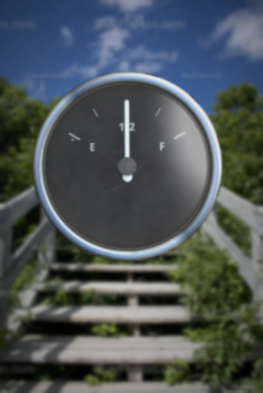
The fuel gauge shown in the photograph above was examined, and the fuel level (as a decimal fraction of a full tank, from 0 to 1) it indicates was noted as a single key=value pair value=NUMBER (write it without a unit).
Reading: value=0.5
